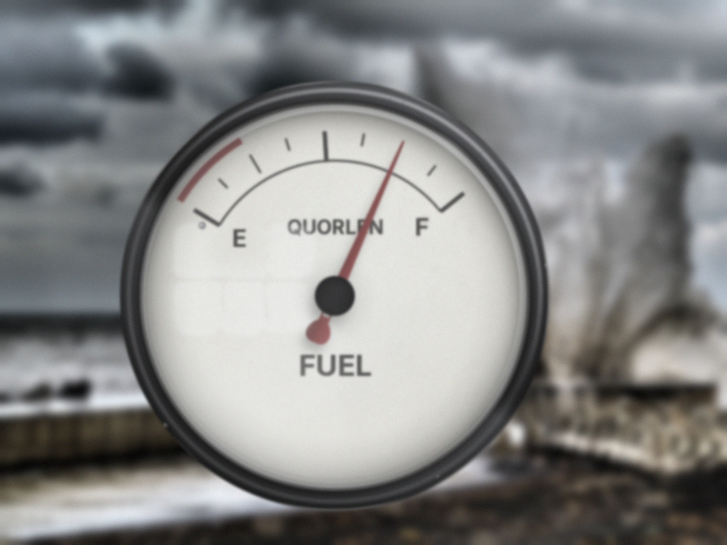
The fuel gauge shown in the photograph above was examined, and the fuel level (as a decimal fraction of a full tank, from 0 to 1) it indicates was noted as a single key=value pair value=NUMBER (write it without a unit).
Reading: value=0.75
